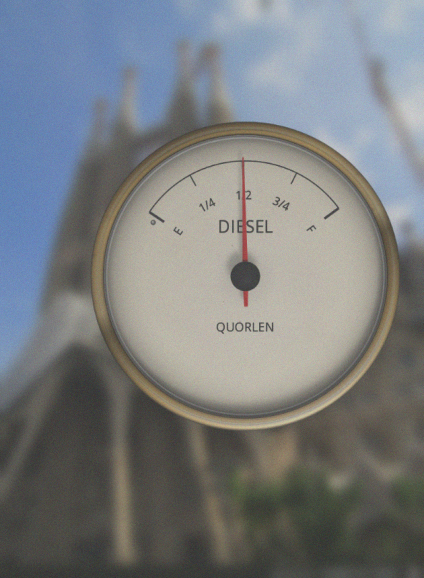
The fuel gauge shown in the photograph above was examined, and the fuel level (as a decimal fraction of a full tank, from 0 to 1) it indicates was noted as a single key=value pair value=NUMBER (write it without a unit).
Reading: value=0.5
